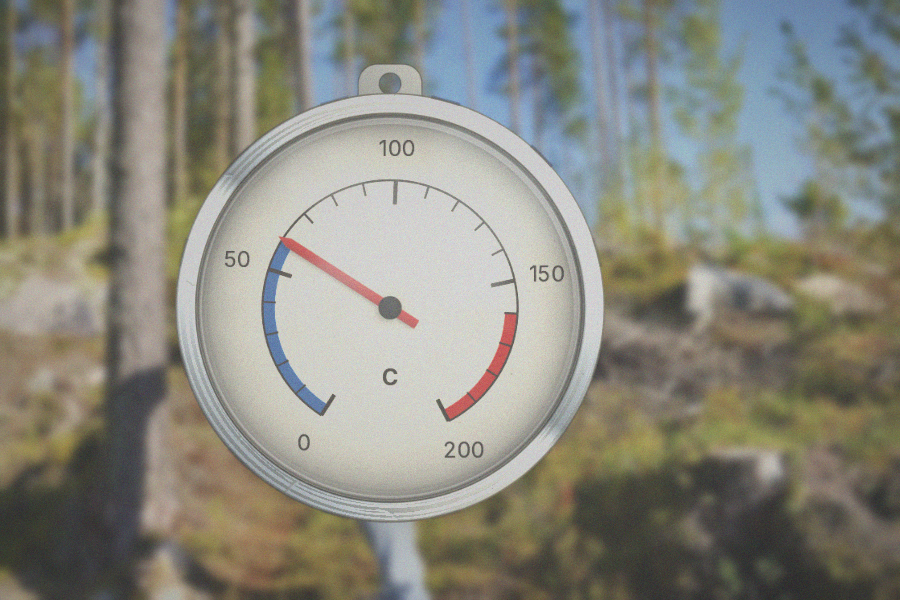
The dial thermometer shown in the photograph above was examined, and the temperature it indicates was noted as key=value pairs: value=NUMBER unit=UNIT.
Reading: value=60 unit=°C
